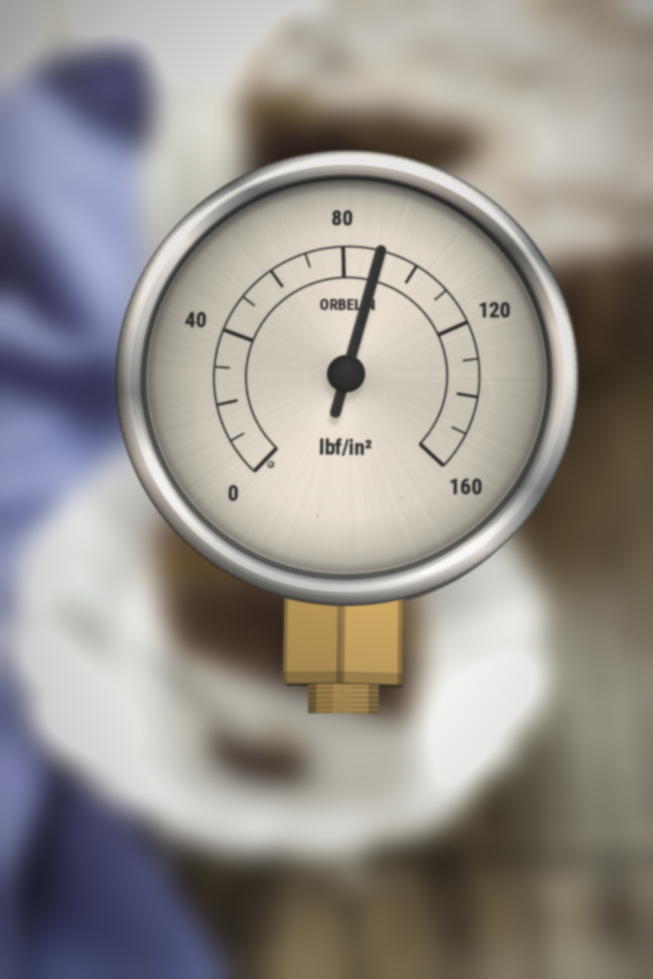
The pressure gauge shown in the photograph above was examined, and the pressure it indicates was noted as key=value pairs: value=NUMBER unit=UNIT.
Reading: value=90 unit=psi
